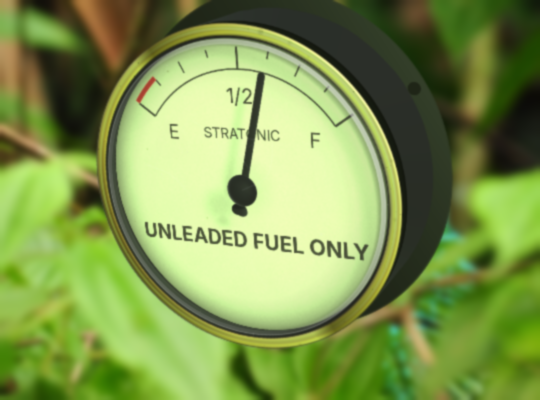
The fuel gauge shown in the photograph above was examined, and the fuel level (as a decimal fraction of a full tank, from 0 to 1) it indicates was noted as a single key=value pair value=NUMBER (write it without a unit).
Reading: value=0.625
